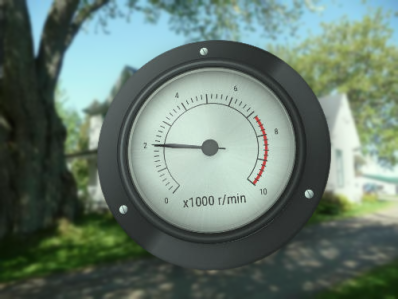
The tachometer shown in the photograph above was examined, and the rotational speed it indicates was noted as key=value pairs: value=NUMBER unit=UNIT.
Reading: value=2000 unit=rpm
